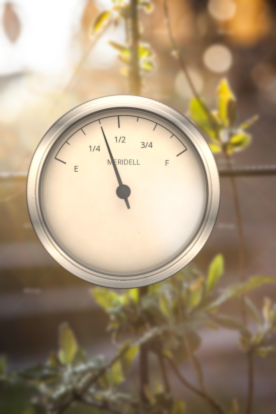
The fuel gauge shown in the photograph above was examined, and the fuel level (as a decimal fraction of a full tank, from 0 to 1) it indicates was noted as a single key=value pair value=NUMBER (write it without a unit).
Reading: value=0.375
